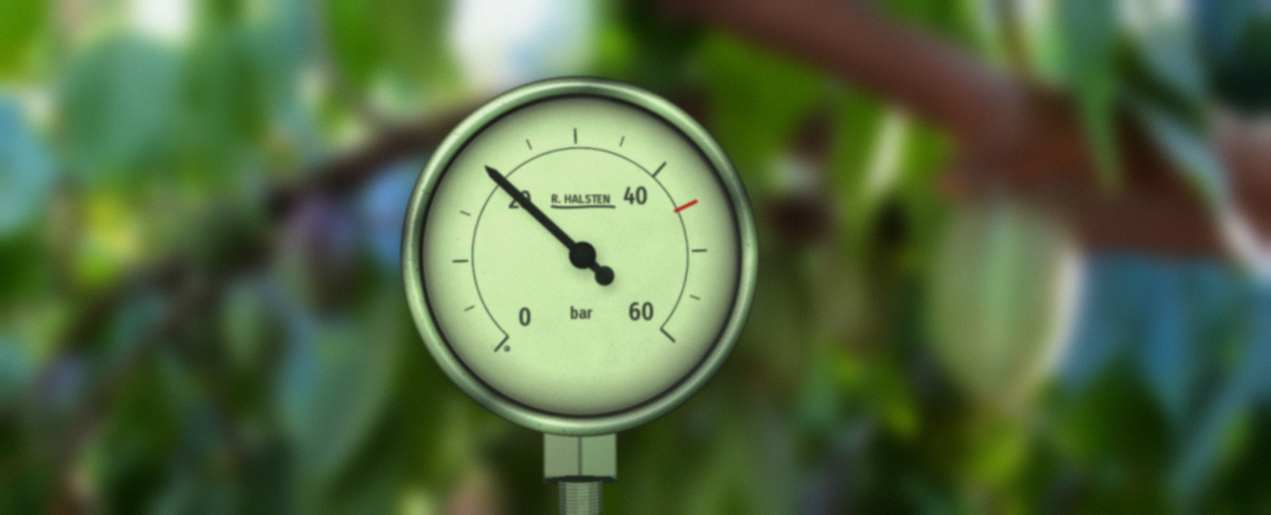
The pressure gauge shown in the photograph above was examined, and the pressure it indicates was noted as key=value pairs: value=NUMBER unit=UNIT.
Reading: value=20 unit=bar
